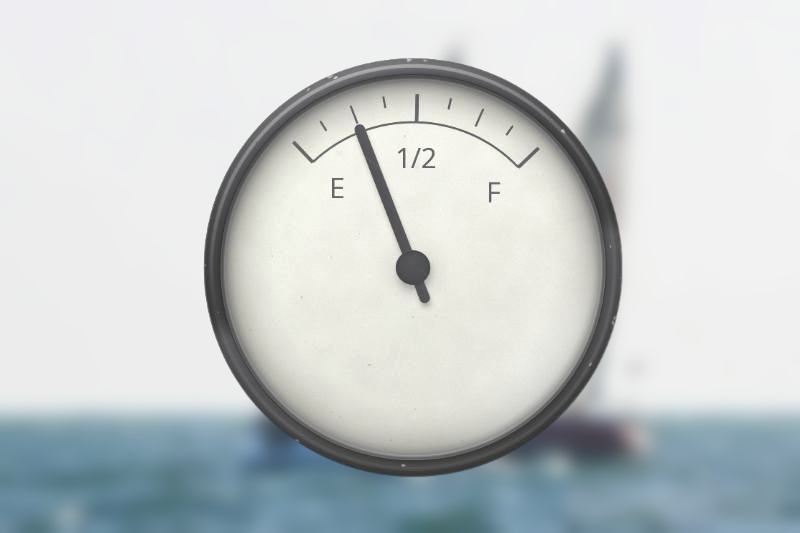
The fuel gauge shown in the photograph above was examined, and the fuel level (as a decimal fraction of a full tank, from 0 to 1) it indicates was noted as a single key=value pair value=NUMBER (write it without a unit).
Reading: value=0.25
